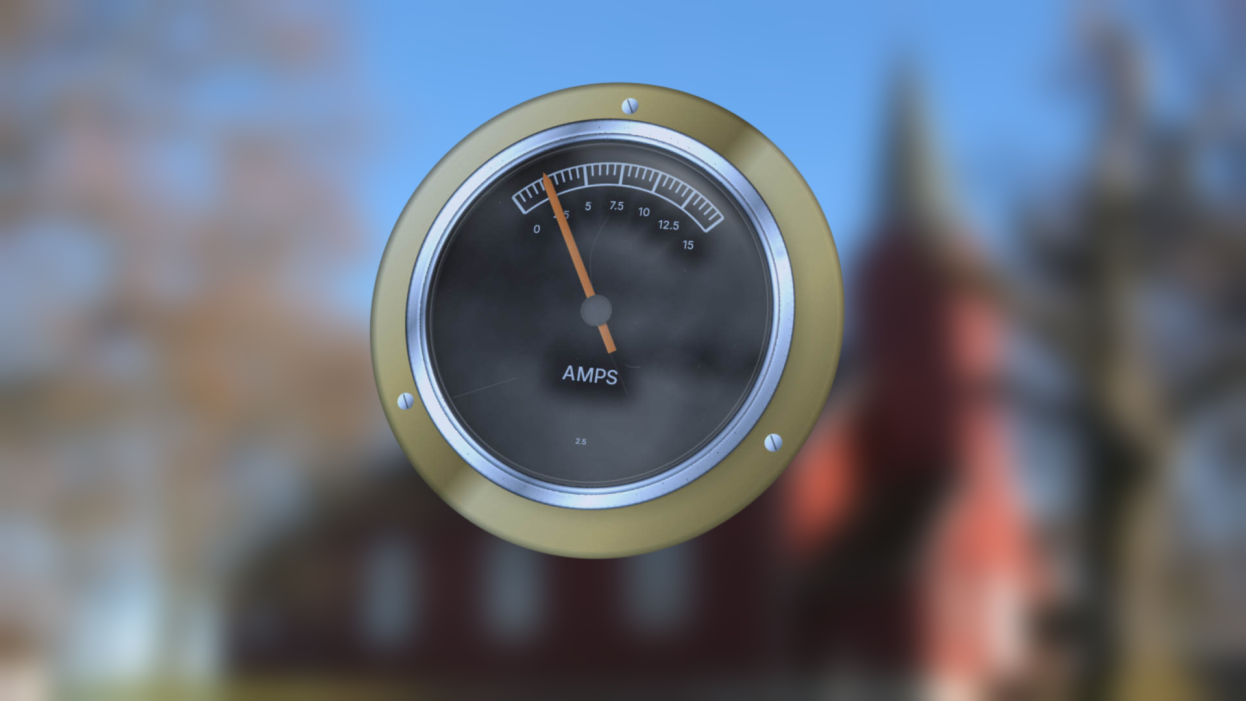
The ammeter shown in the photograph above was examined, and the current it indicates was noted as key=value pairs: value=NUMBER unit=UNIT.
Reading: value=2.5 unit=A
